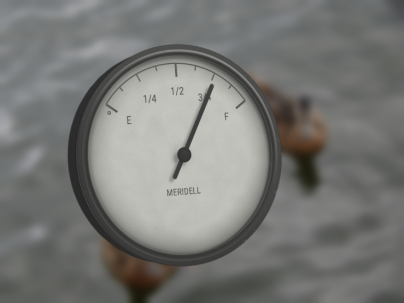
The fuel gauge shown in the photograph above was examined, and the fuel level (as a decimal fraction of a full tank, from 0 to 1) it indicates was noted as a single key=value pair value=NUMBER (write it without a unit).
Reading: value=0.75
